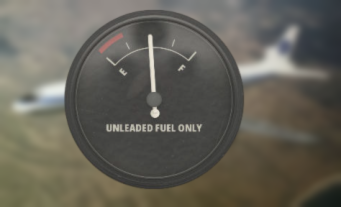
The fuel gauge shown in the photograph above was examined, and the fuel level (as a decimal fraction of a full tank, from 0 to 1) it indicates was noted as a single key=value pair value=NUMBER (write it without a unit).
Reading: value=0.5
